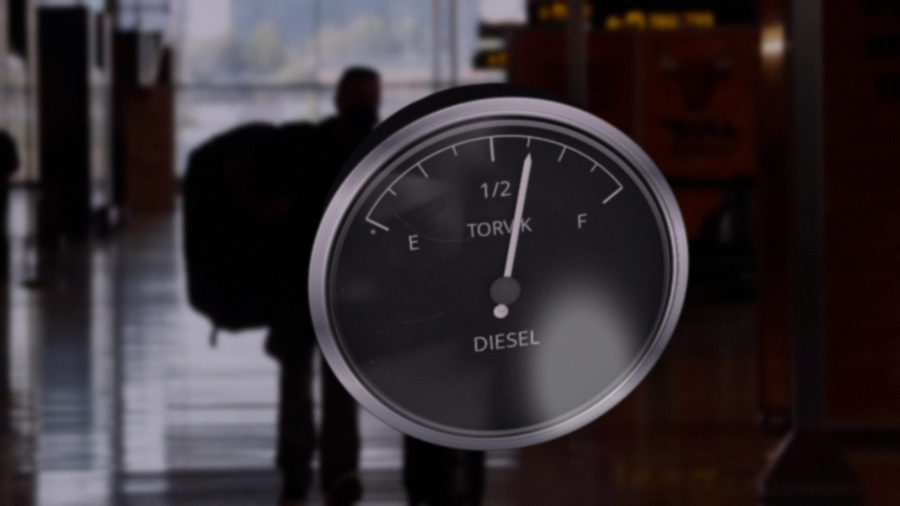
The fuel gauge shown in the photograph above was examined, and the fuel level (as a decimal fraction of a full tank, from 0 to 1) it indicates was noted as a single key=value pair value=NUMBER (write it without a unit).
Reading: value=0.625
